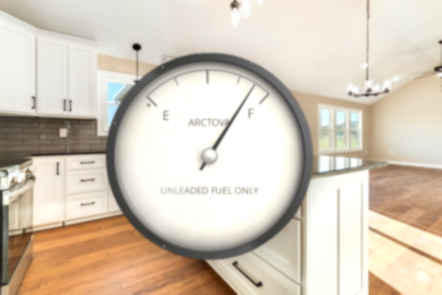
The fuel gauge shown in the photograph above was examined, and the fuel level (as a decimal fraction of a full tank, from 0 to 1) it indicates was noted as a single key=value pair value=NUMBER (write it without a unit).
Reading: value=0.875
